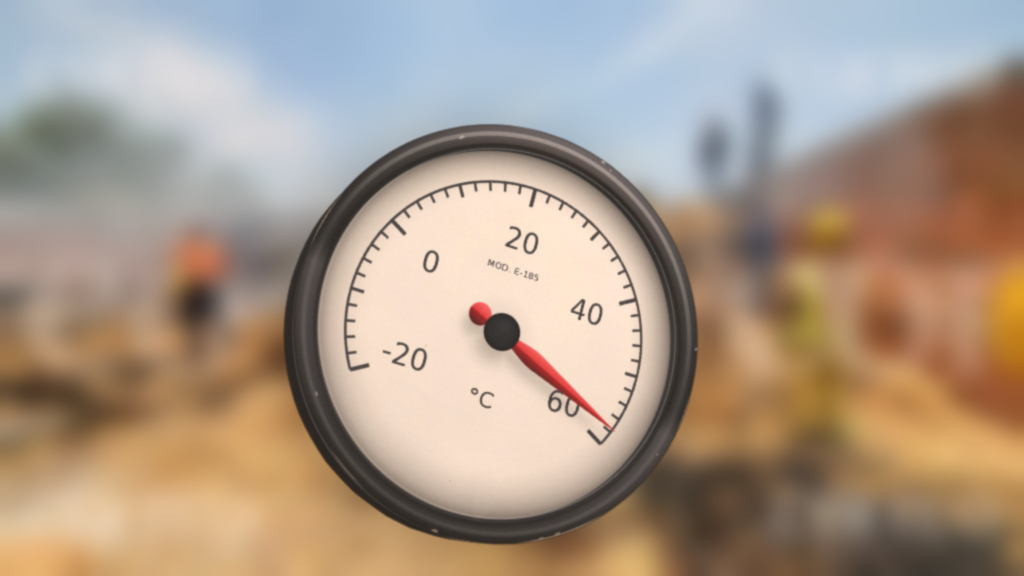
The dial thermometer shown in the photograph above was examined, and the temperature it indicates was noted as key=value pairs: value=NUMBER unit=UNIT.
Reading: value=58 unit=°C
